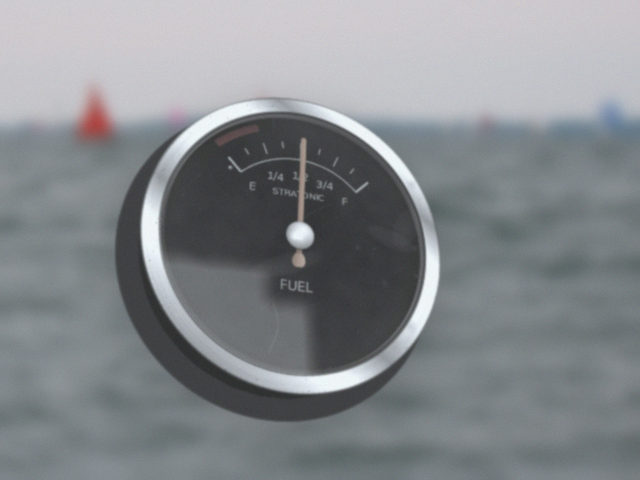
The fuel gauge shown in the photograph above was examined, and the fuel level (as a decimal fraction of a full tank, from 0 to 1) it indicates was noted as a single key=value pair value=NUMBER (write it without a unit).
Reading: value=0.5
